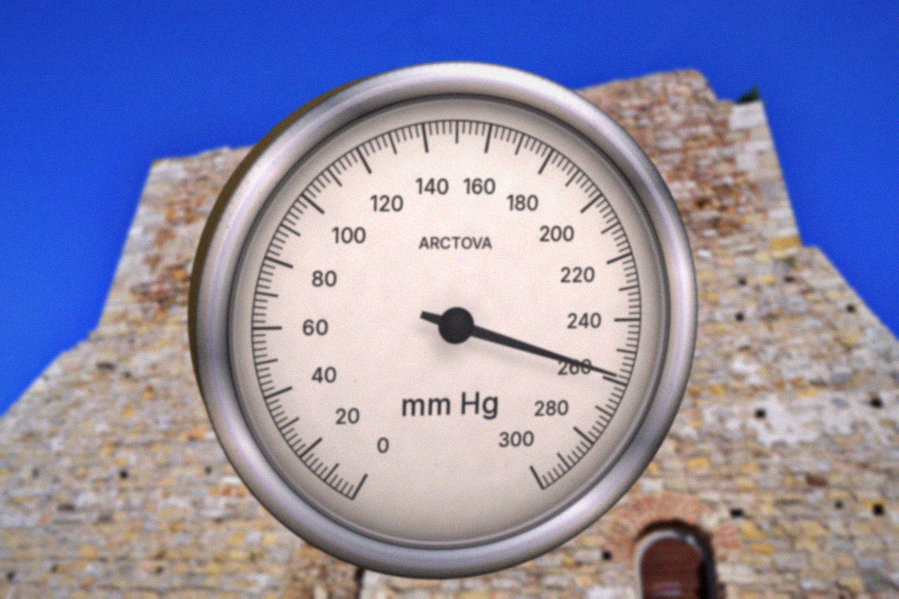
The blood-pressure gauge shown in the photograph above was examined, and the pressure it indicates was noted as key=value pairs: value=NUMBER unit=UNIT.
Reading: value=258 unit=mmHg
